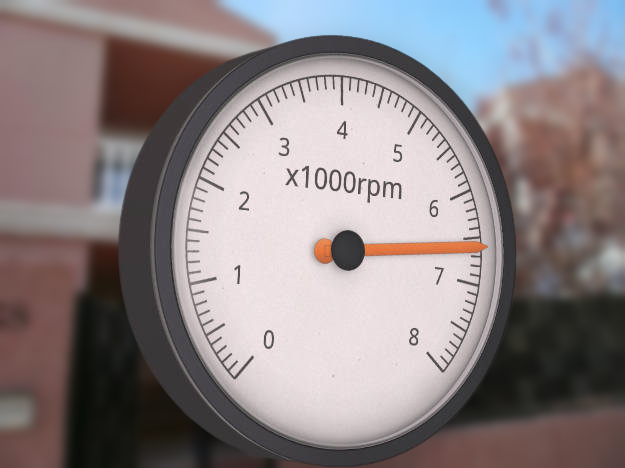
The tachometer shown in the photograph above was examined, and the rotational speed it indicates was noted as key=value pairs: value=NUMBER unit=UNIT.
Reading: value=6600 unit=rpm
